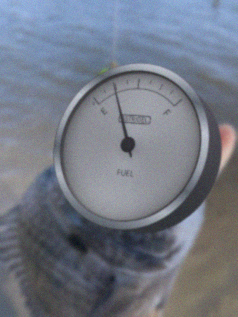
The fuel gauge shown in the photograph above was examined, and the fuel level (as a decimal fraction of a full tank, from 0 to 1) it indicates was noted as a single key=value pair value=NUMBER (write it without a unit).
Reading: value=0.25
